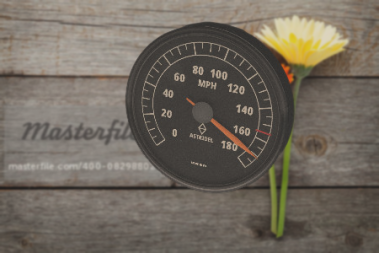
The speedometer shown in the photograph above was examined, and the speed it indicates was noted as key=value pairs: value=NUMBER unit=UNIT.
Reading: value=170 unit=mph
